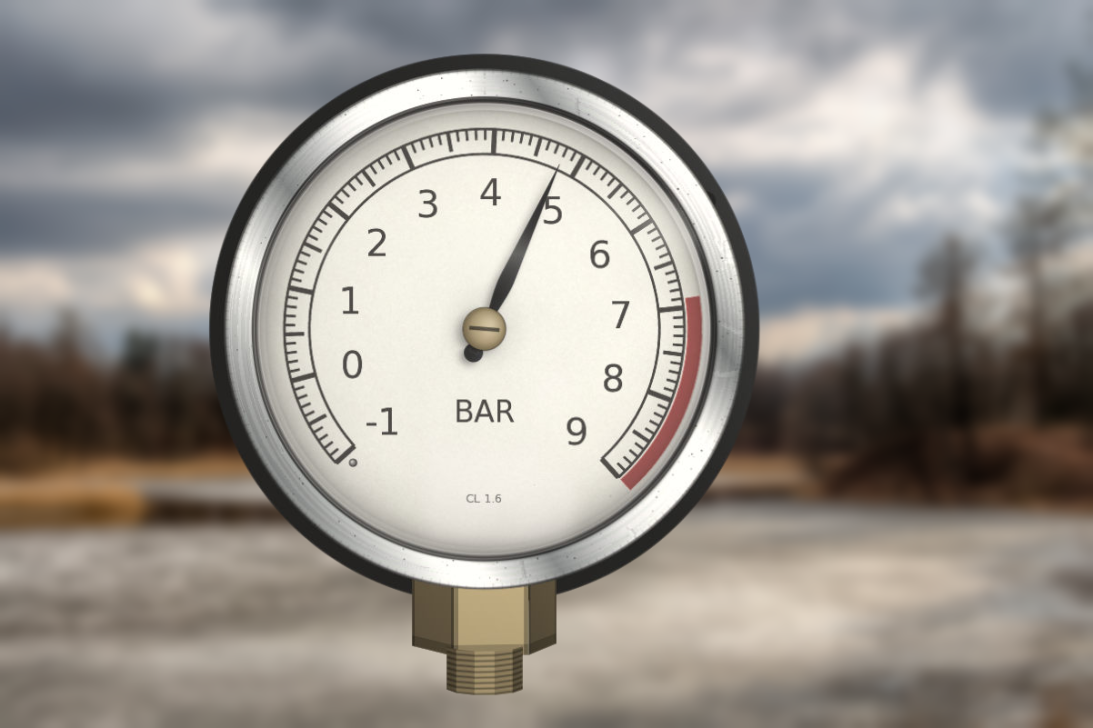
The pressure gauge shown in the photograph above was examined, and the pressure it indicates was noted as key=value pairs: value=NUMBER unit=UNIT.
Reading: value=4.8 unit=bar
